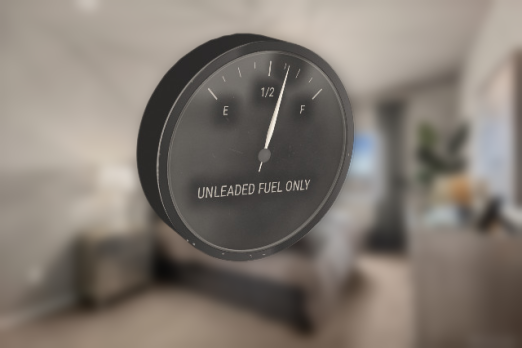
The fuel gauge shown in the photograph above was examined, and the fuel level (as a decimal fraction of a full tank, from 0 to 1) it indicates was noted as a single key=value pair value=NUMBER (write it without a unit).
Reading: value=0.625
